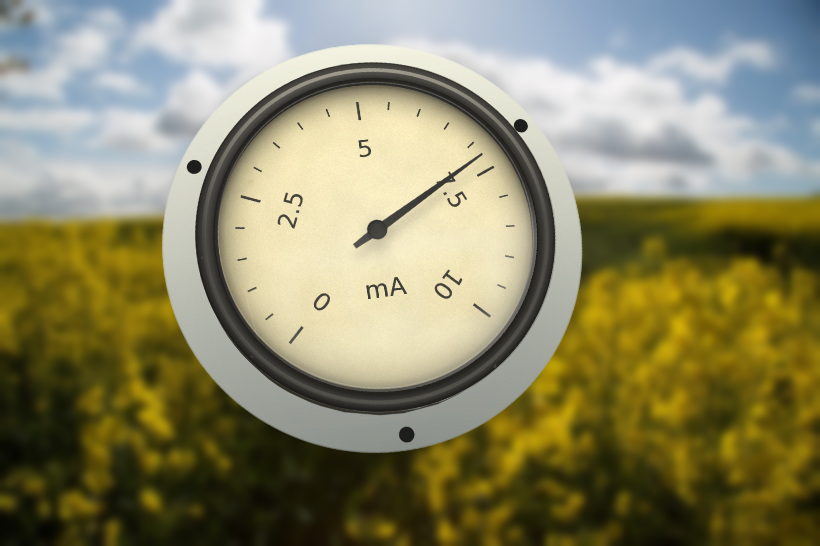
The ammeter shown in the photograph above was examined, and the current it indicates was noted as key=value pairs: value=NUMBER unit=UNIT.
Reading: value=7.25 unit=mA
